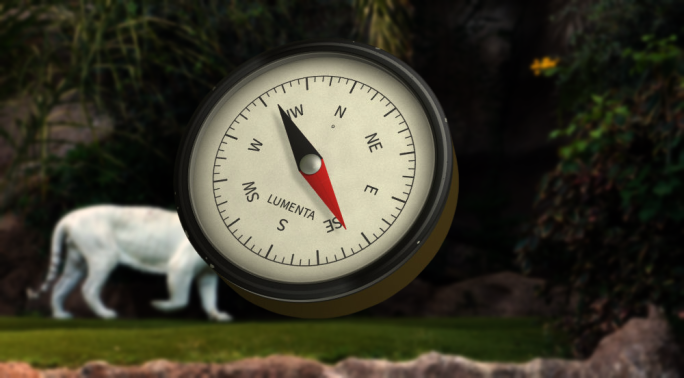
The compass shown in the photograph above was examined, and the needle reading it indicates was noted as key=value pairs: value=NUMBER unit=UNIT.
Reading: value=127.5 unit=°
